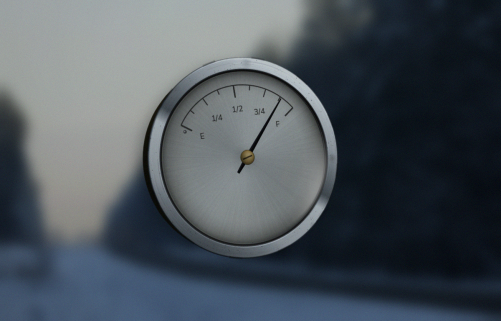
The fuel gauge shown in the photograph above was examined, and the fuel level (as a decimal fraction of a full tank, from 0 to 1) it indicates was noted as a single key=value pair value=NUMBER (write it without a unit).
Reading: value=0.875
